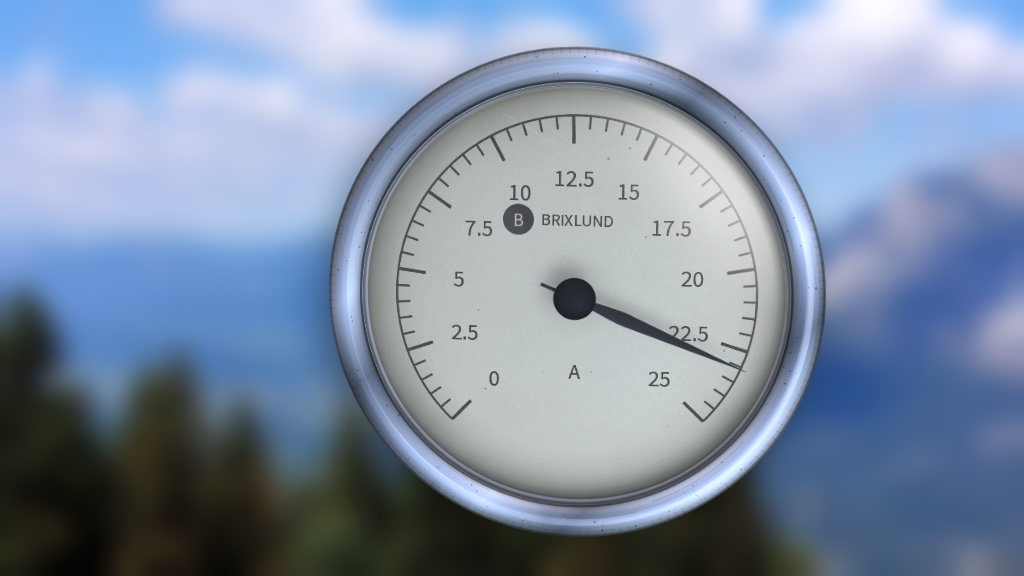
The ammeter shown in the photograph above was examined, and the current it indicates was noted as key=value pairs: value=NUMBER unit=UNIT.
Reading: value=23 unit=A
